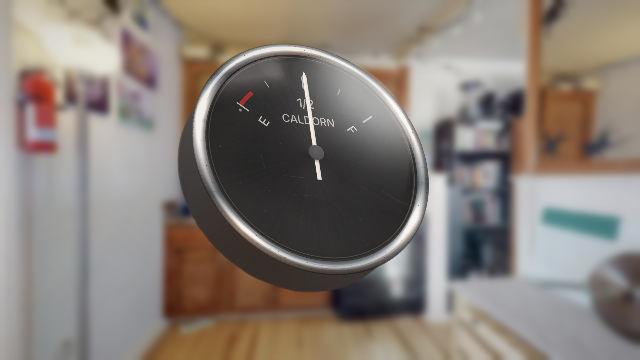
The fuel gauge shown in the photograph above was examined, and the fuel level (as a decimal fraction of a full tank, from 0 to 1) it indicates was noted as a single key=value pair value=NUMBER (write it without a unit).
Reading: value=0.5
